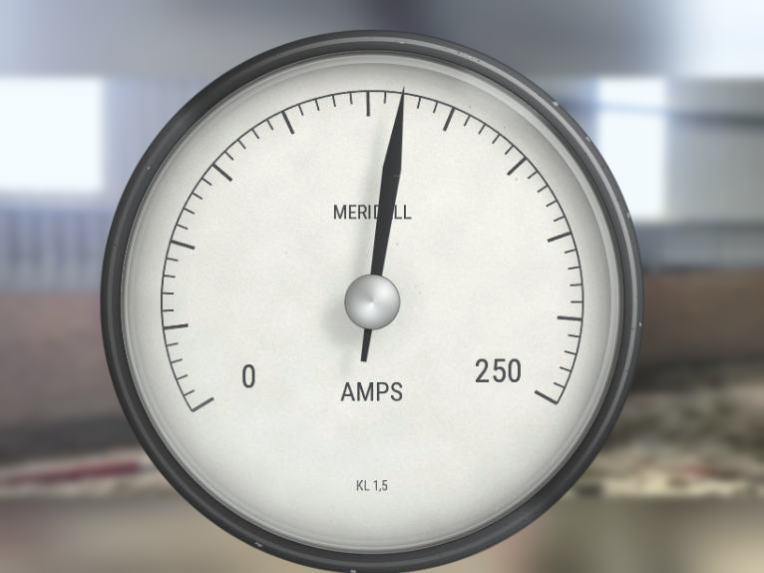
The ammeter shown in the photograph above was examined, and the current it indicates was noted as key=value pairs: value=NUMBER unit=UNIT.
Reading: value=135 unit=A
